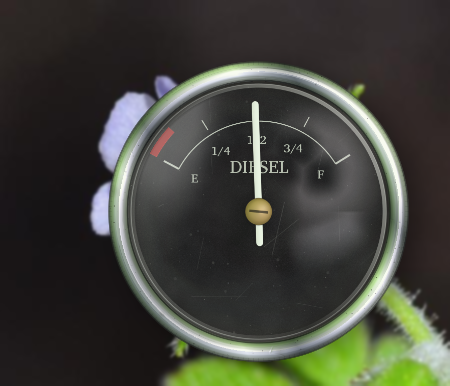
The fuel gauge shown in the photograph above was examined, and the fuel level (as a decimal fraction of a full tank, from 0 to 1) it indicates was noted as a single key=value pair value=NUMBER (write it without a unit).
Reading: value=0.5
